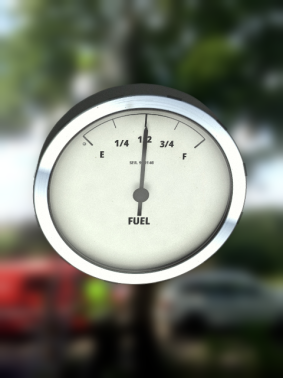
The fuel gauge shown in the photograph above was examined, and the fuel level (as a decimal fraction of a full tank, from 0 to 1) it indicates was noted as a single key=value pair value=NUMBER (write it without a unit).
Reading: value=0.5
